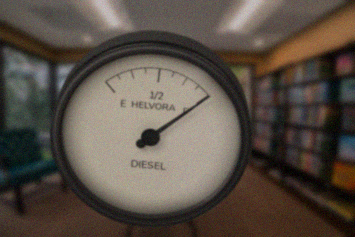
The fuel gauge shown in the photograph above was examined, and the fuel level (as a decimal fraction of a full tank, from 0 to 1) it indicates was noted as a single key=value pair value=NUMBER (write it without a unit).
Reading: value=1
